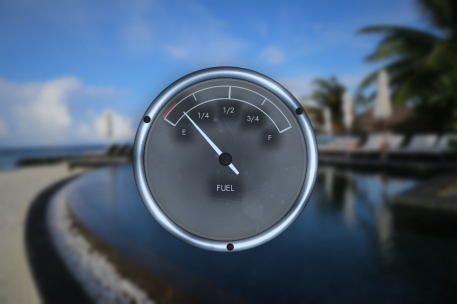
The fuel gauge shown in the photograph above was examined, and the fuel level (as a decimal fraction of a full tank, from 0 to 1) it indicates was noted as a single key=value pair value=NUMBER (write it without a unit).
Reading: value=0.125
